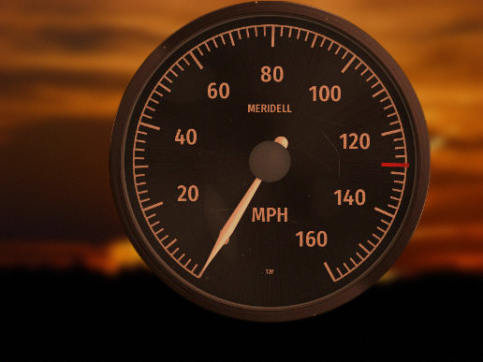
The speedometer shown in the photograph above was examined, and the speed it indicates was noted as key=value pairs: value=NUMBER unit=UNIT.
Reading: value=0 unit=mph
